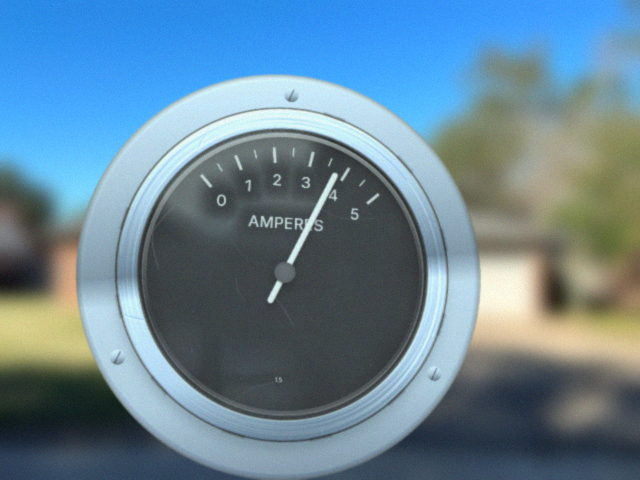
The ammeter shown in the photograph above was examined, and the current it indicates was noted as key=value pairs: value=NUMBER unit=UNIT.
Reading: value=3.75 unit=A
